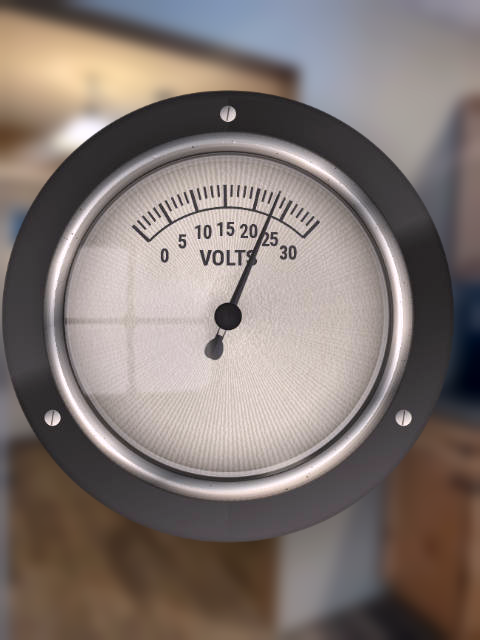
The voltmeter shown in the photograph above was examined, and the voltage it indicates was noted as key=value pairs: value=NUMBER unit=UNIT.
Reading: value=23 unit=V
